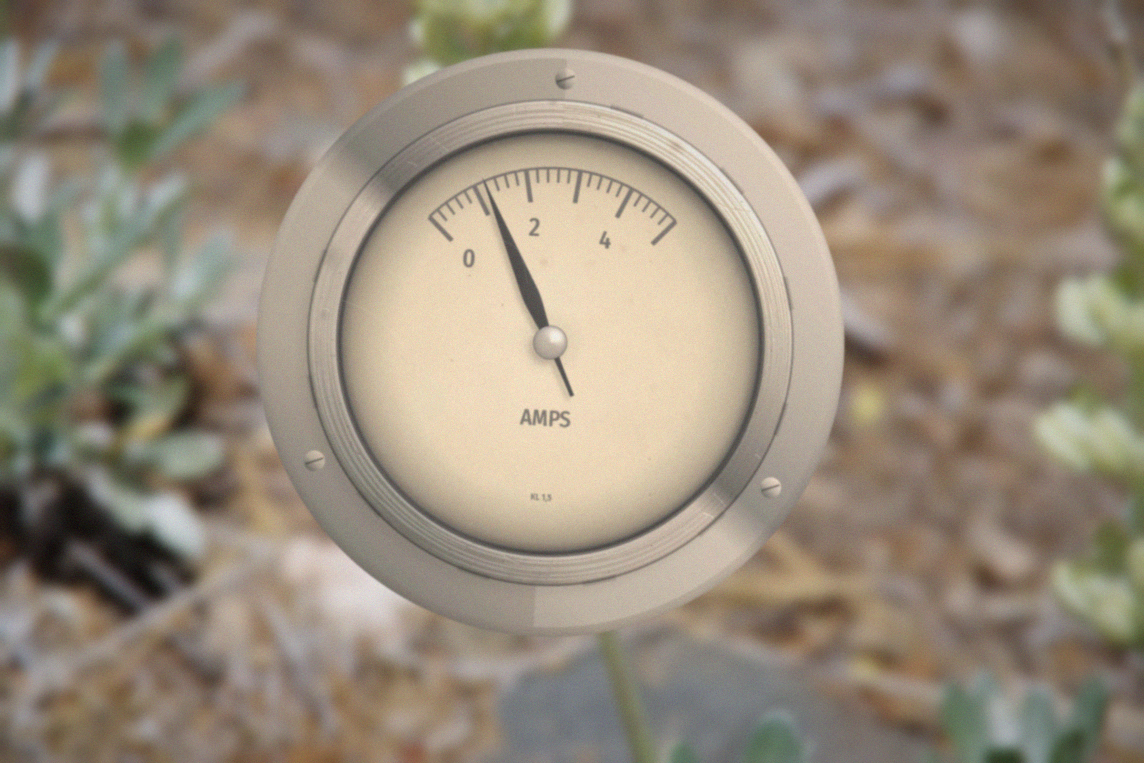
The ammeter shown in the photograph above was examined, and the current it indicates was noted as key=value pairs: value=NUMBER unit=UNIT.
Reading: value=1.2 unit=A
